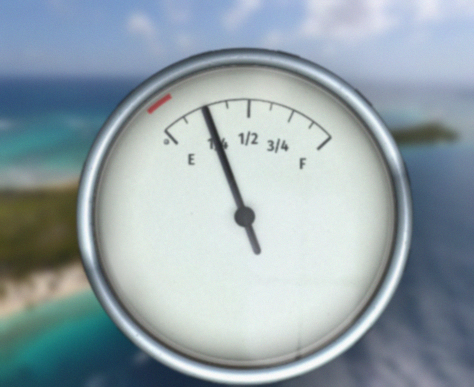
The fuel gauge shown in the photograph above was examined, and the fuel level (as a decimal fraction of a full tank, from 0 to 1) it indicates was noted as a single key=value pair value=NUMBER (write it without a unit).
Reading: value=0.25
